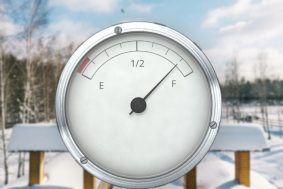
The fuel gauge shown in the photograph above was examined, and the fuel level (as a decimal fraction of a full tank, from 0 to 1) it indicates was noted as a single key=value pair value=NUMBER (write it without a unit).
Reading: value=0.875
